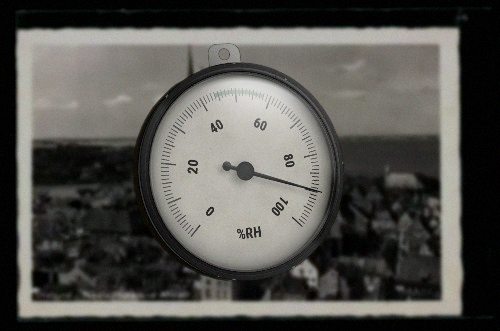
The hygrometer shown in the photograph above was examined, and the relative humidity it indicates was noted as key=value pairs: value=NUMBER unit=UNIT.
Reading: value=90 unit=%
